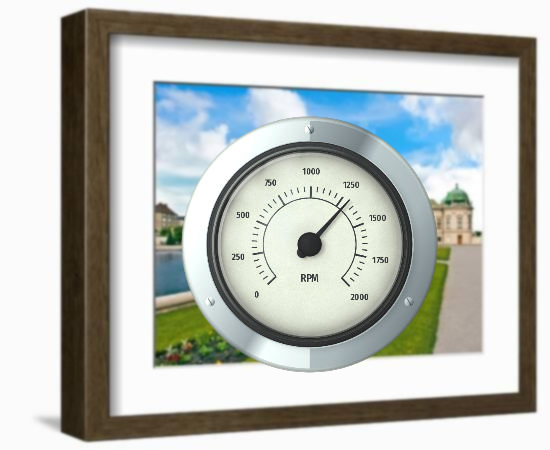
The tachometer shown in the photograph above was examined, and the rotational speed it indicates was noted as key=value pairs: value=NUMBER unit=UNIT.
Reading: value=1300 unit=rpm
